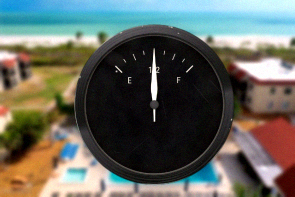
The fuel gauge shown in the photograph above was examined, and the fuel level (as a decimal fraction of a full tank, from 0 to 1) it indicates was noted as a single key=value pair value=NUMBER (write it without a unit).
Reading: value=0.5
